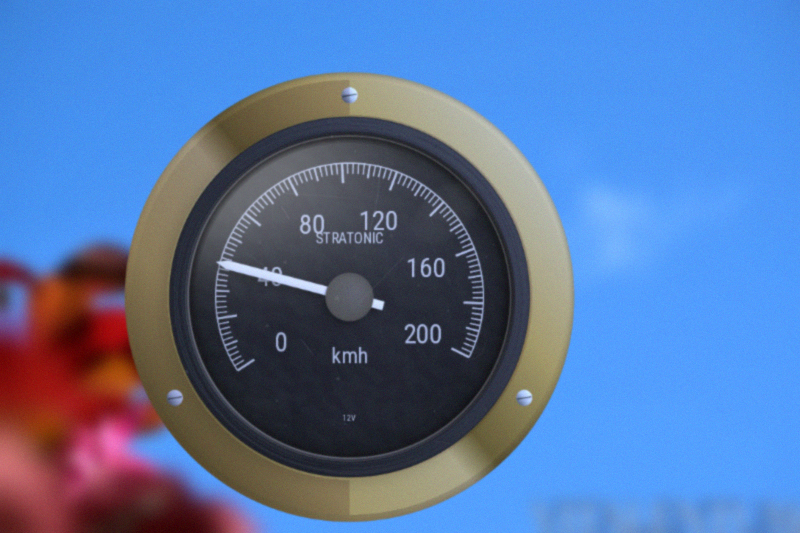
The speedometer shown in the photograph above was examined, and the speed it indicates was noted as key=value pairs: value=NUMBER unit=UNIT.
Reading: value=40 unit=km/h
